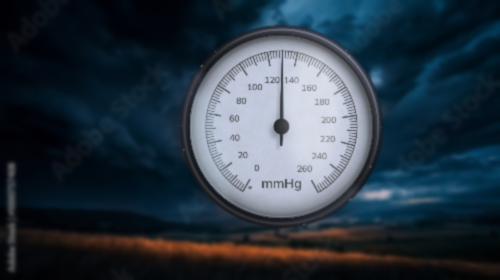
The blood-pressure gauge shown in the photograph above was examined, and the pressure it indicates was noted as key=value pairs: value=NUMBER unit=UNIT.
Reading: value=130 unit=mmHg
